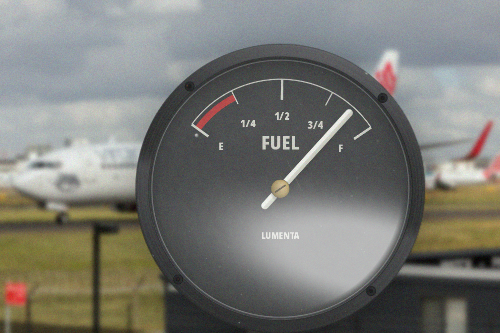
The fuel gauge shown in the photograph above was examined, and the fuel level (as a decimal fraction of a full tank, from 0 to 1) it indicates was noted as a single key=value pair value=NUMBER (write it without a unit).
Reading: value=0.875
